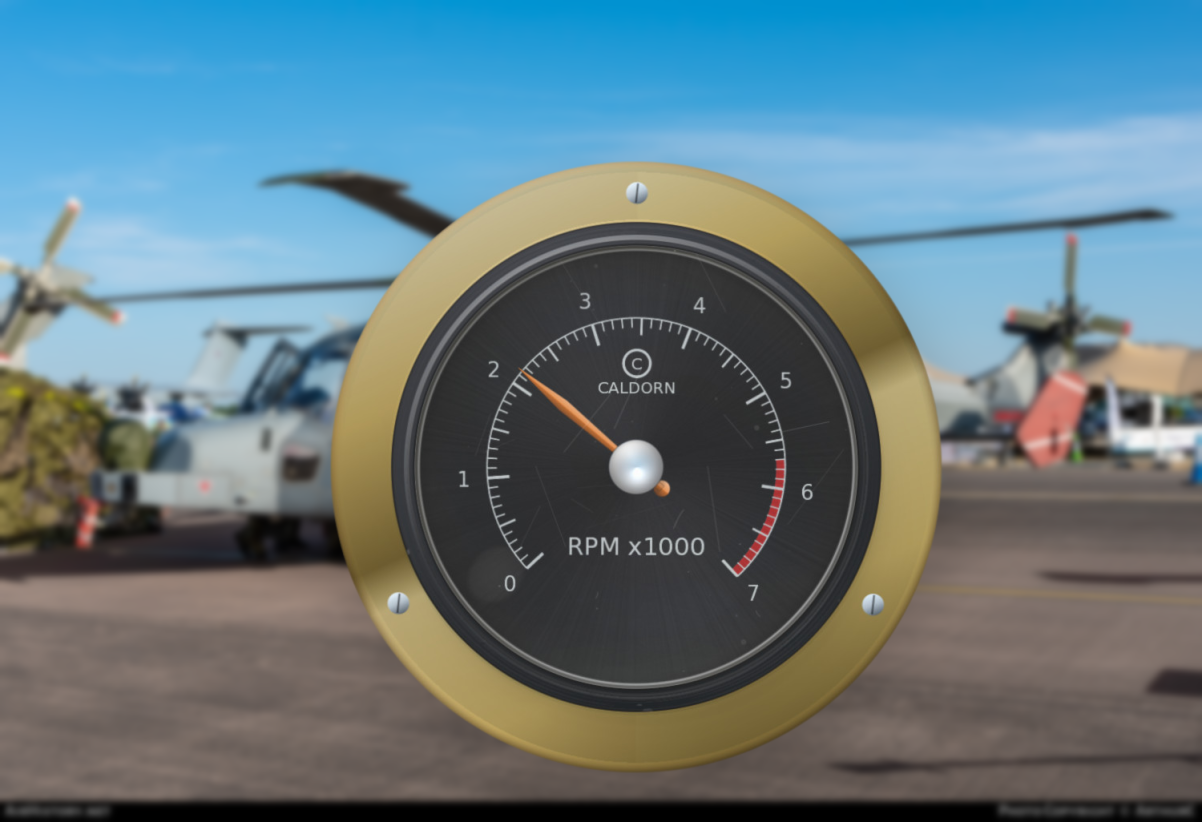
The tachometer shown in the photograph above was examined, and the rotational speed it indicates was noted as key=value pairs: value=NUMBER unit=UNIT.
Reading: value=2150 unit=rpm
